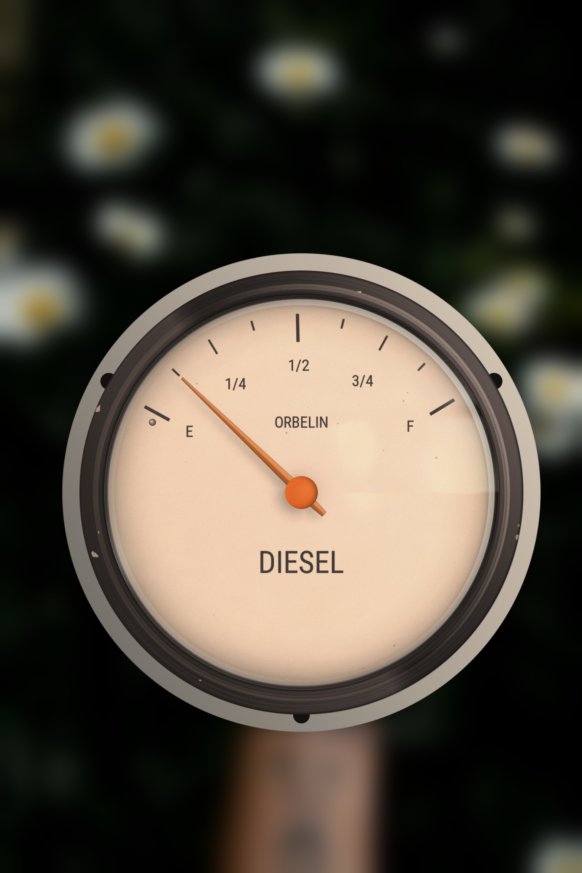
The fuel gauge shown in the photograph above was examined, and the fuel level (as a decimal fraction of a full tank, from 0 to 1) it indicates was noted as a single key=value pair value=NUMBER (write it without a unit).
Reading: value=0.125
